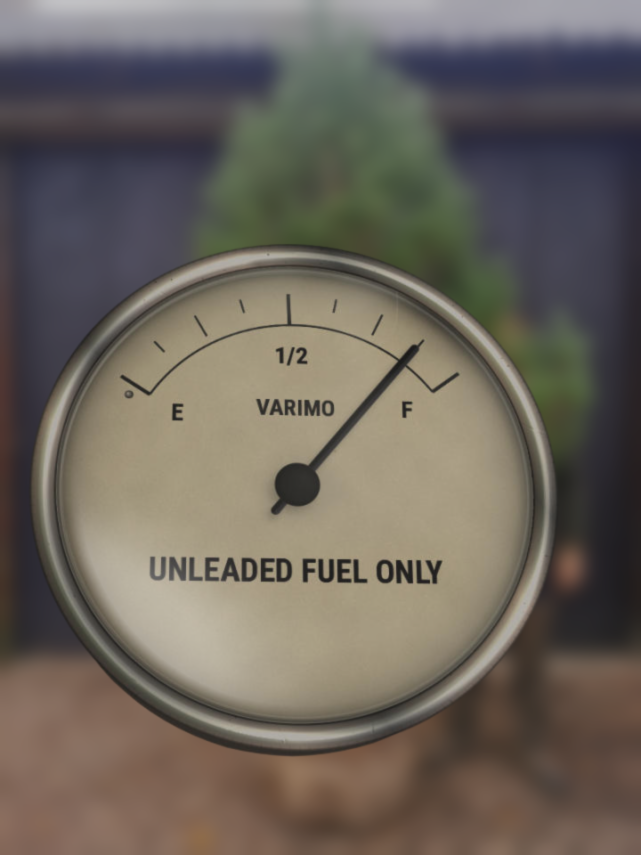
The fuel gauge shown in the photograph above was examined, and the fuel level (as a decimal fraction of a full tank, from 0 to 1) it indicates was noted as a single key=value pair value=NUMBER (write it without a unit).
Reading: value=0.875
